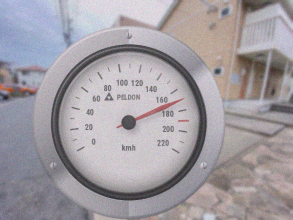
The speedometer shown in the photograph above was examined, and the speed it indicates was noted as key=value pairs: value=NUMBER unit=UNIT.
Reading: value=170 unit=km/h
